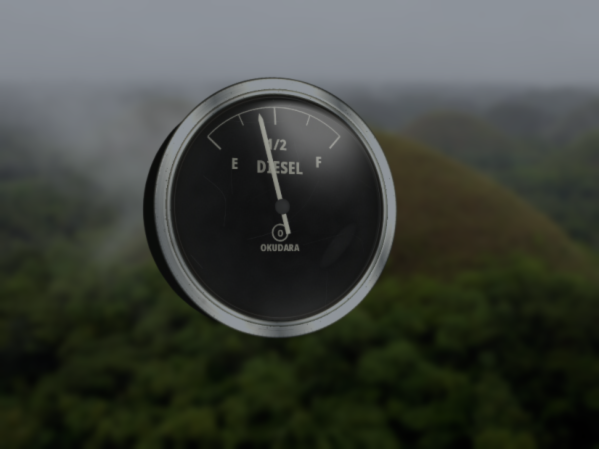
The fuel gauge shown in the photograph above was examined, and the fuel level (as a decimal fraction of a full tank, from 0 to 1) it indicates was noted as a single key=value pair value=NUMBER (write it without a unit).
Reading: value=0.375
